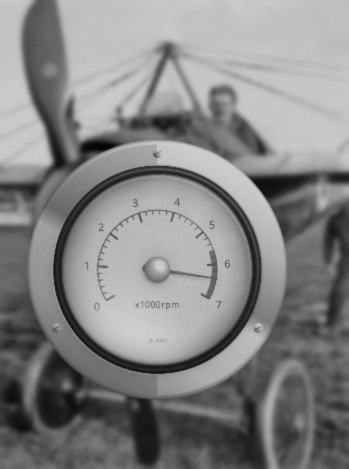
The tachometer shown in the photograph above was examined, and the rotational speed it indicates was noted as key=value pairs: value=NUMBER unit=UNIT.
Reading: value=6400 unit=rpm
